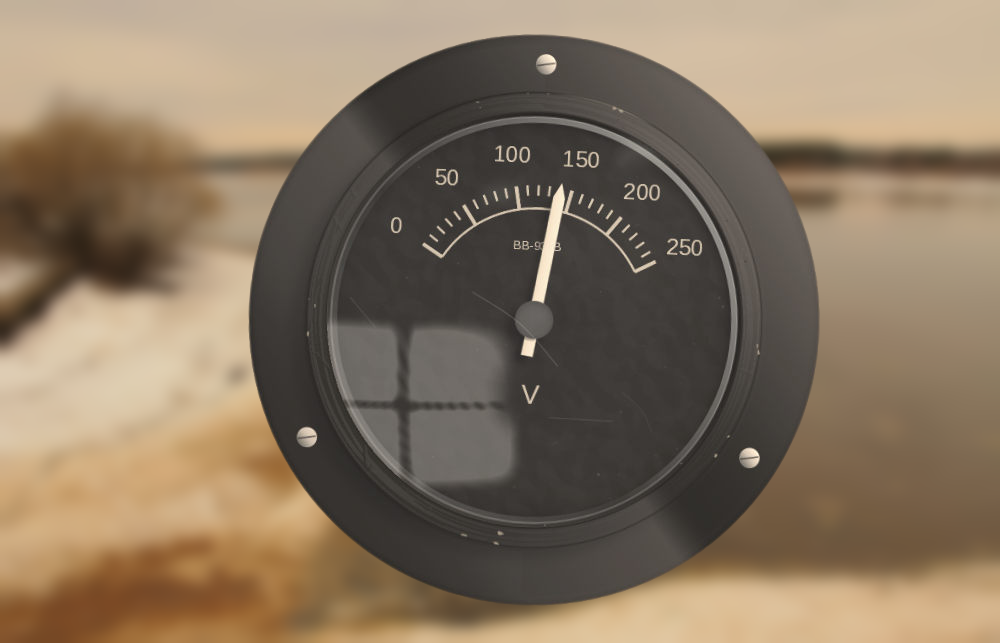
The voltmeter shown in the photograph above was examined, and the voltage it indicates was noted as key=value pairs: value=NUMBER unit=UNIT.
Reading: value=140 unit=V
